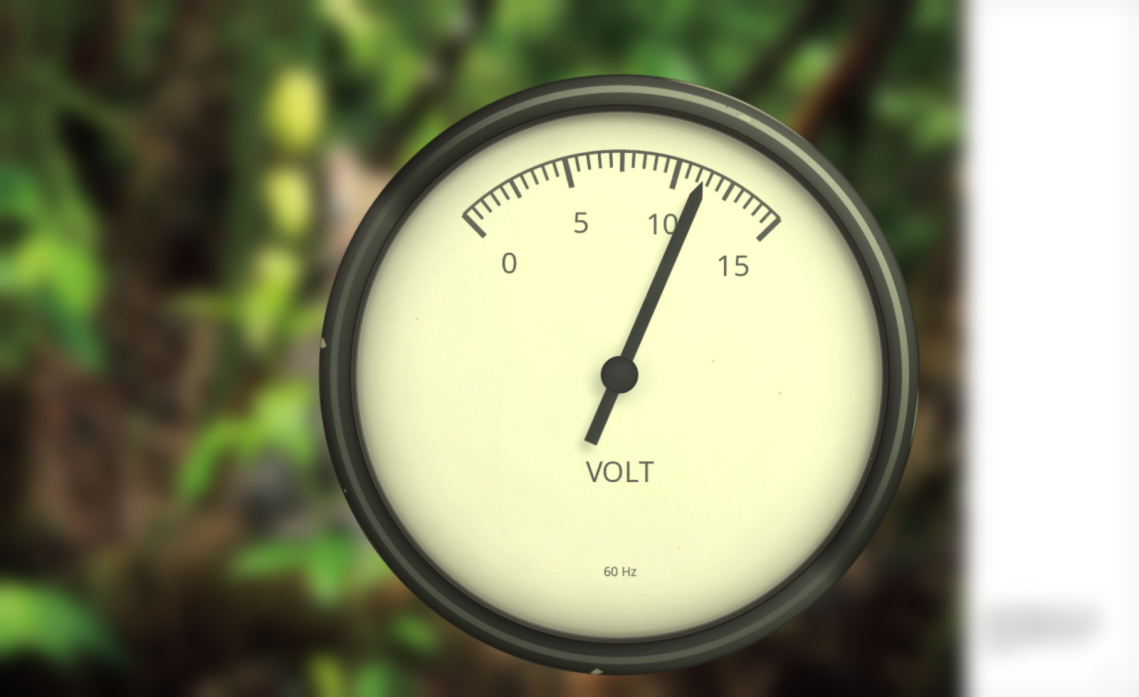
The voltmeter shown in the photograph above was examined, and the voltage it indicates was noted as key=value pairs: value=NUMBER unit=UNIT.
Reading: value=11.25 unit=V
